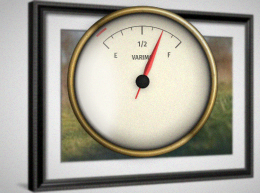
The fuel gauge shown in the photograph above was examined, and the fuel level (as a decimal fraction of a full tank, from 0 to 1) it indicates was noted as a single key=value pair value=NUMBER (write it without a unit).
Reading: value=0.75
